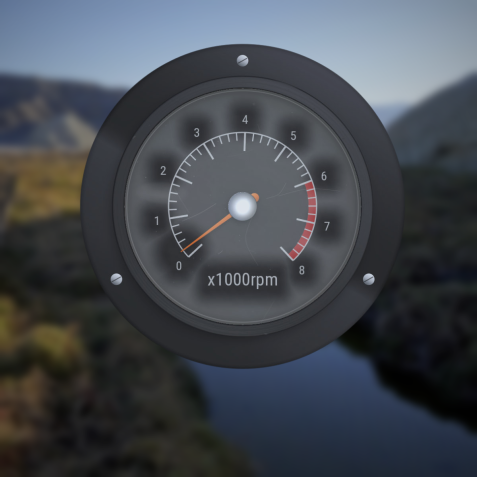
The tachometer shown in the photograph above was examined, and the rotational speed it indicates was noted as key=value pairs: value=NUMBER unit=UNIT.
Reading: value=200 unit=rpm
